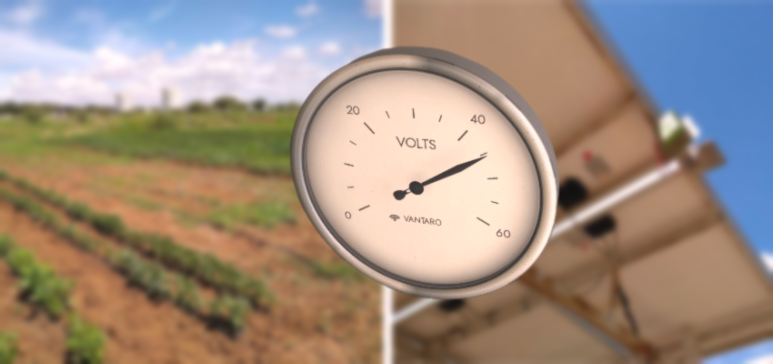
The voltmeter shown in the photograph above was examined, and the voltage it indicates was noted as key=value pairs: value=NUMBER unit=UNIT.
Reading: value=45 unit=V
